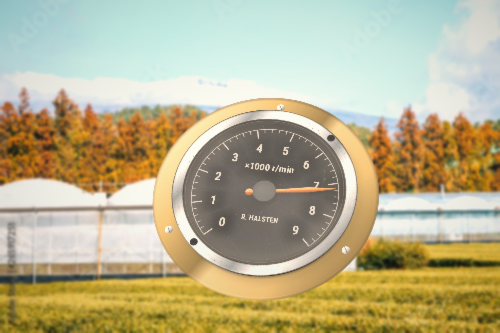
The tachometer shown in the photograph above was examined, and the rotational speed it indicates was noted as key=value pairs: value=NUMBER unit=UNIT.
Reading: value=7200 unit=rpm
